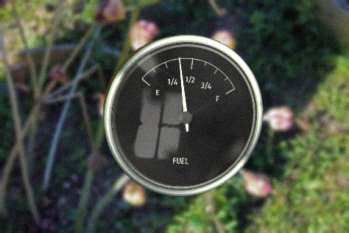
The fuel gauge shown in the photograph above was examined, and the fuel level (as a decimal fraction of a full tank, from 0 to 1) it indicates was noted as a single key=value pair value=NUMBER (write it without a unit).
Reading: value=0.375
